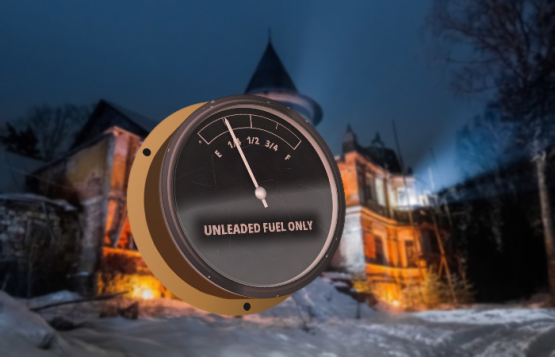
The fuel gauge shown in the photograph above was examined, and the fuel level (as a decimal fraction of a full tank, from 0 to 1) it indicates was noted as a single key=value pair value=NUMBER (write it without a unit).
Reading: value=0.25
